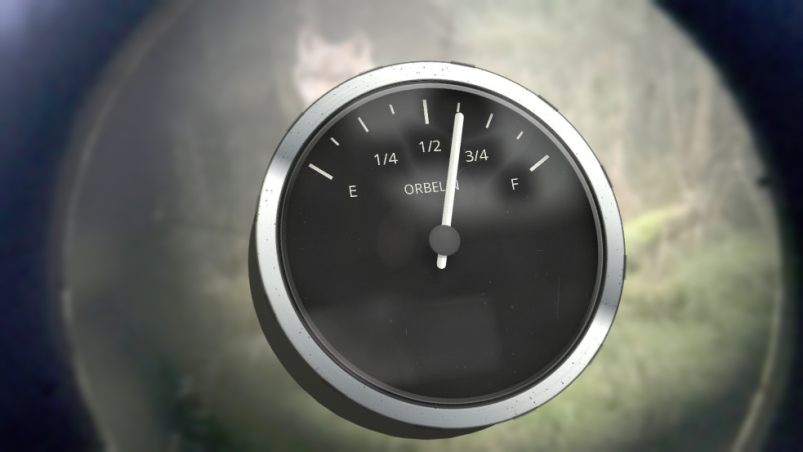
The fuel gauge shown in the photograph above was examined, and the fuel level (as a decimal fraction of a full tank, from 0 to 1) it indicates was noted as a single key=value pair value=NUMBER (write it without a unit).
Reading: value=0.625
